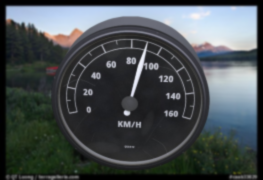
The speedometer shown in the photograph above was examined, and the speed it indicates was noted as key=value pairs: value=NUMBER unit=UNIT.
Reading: value=90 unit=km/h
